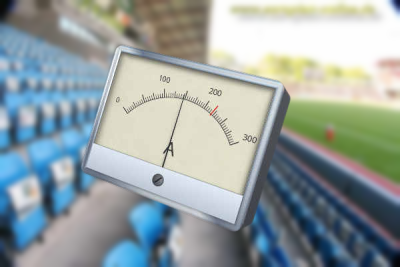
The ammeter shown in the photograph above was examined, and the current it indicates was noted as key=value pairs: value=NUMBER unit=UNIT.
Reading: value=150 unit=A
